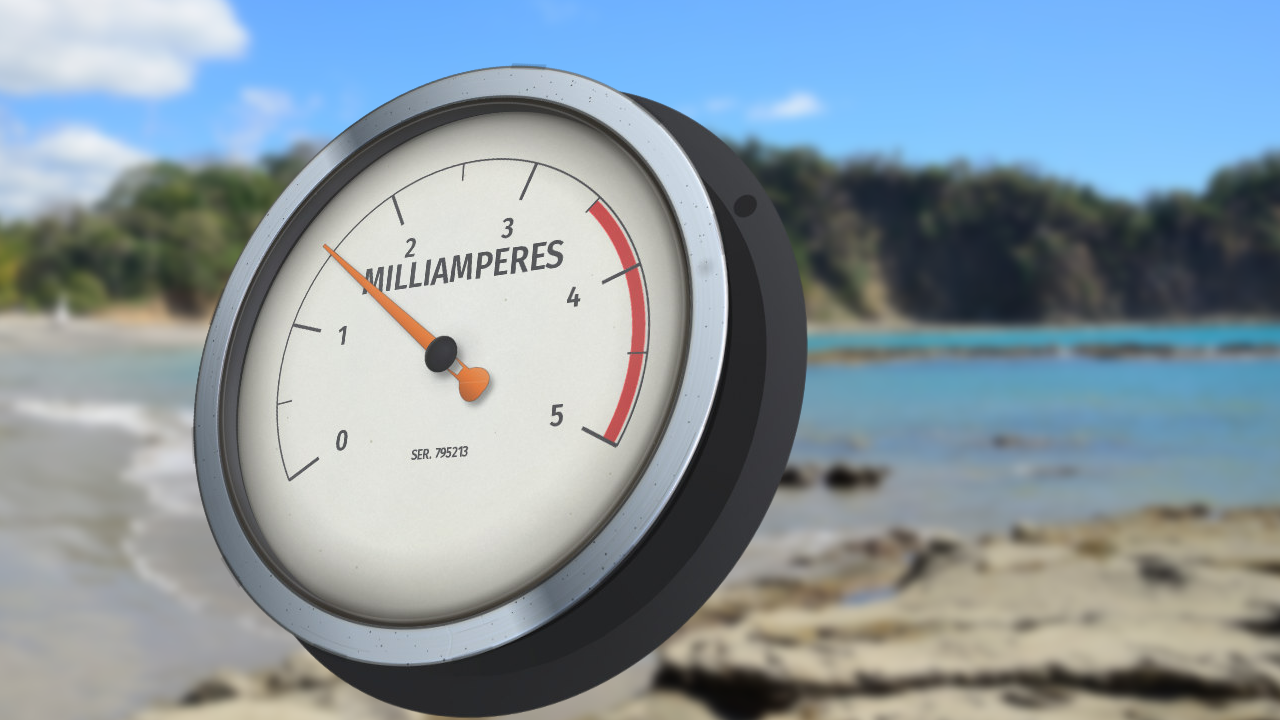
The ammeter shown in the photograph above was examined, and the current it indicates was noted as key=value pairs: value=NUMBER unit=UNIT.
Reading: value=1.5 unit=mA
